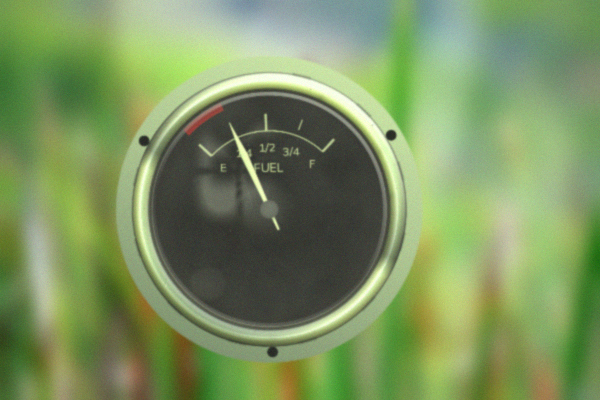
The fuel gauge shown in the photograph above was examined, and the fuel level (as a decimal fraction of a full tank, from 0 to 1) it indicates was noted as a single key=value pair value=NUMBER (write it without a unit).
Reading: value=0.25
